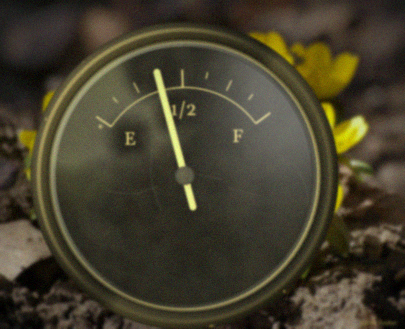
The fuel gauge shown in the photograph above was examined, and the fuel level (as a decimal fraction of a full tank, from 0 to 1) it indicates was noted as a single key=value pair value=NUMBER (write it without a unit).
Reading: value=0.375
